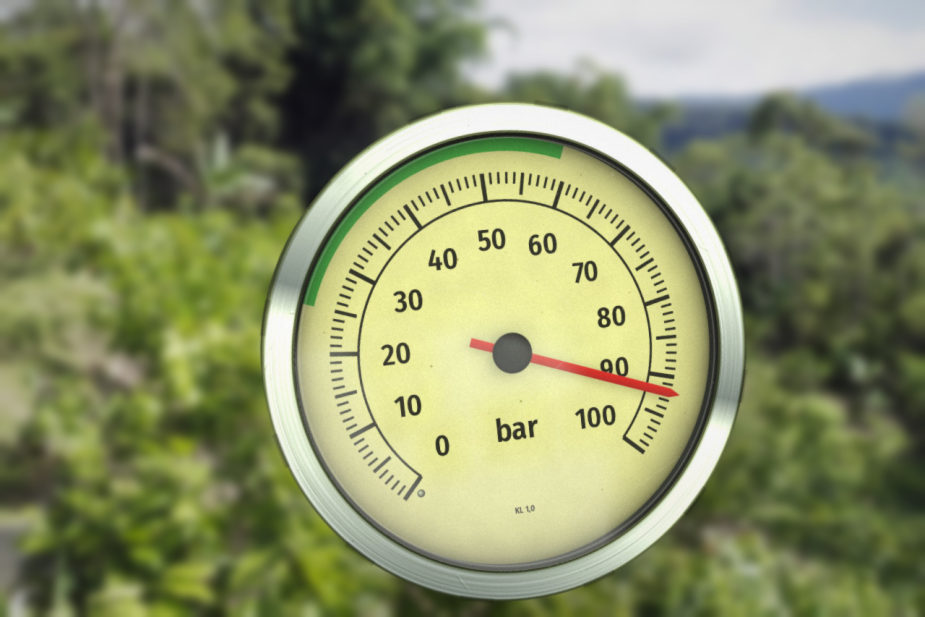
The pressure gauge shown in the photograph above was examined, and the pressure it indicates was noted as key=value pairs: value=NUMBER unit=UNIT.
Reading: value=92 unit=bar
